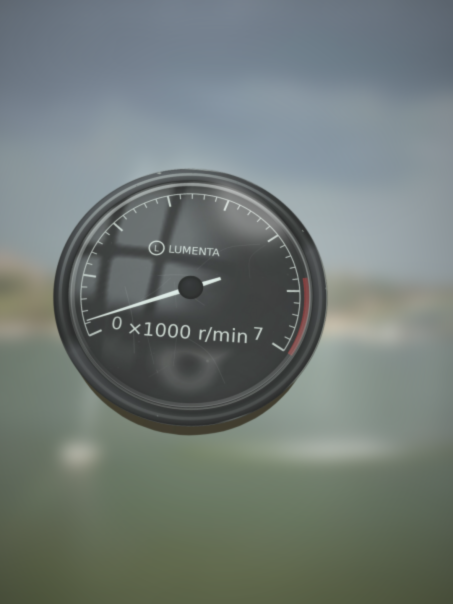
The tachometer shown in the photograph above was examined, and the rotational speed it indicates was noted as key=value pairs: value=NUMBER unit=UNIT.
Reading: value=200 unit=rpm
